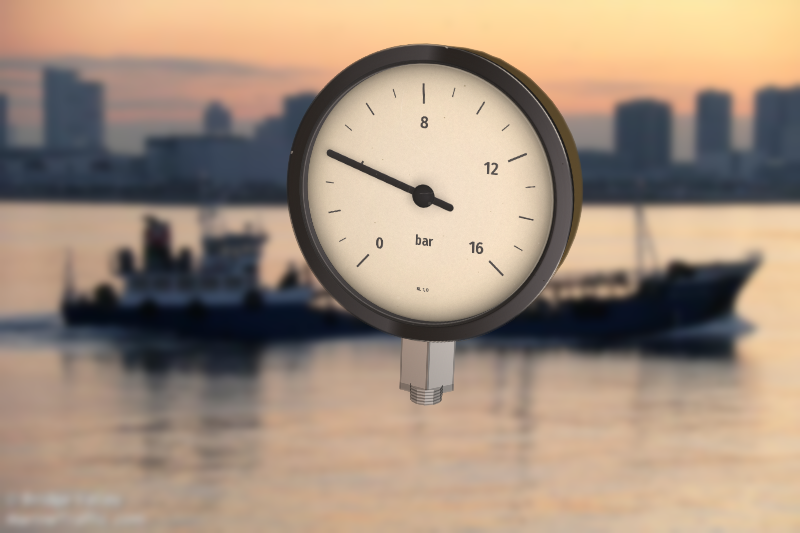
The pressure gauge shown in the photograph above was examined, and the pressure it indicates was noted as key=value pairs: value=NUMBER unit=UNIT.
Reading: value=4 unit=bar
